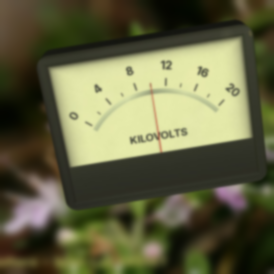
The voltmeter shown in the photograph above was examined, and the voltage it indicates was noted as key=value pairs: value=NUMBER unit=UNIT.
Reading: value=10 unit=kV
